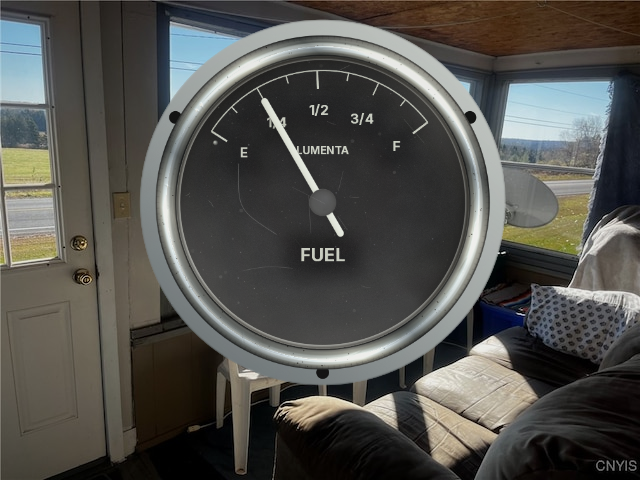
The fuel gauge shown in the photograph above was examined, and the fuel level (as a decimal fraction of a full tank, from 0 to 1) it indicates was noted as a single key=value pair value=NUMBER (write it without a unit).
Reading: value=0.25
